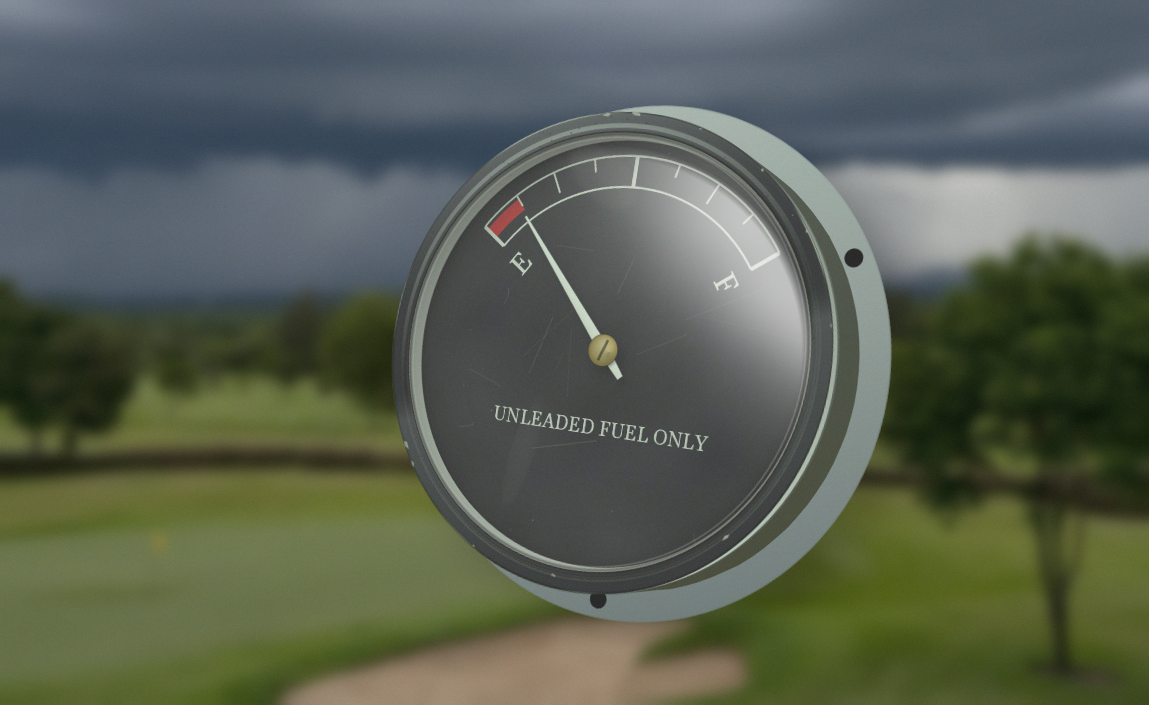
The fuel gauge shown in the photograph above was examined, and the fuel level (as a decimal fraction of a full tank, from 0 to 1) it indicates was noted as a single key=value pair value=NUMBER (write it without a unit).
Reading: value=0.125
